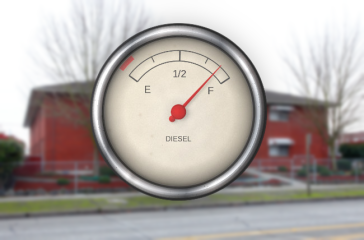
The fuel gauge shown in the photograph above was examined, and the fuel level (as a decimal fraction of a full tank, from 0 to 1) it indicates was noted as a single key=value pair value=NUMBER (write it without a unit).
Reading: value=0.875
